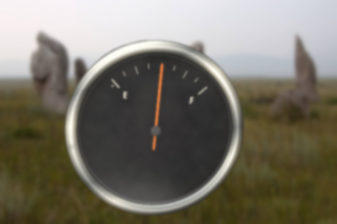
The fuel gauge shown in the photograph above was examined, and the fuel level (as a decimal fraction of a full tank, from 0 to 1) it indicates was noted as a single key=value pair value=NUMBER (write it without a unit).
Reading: value=0.5
